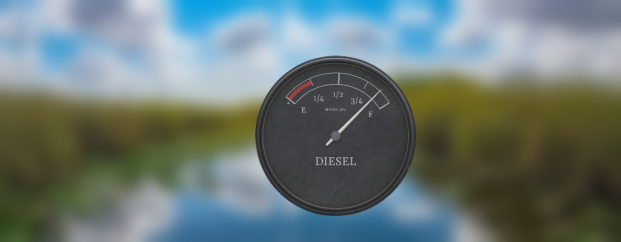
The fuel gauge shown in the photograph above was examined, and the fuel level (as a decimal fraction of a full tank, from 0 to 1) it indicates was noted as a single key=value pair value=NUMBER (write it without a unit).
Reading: value=0.875
